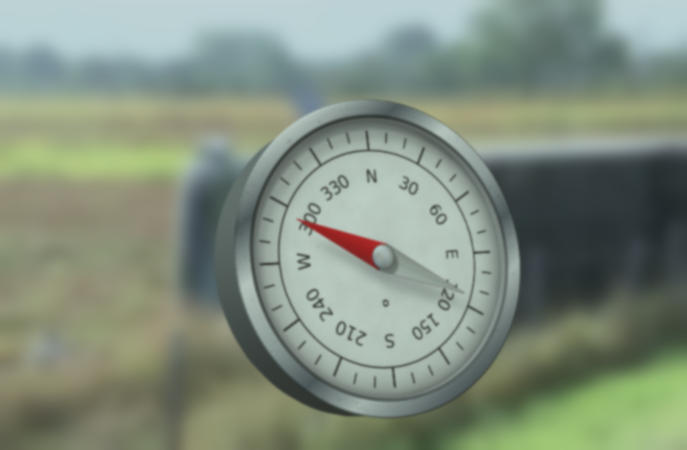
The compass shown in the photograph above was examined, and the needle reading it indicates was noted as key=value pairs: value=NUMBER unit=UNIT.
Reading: value=295 unit=°
